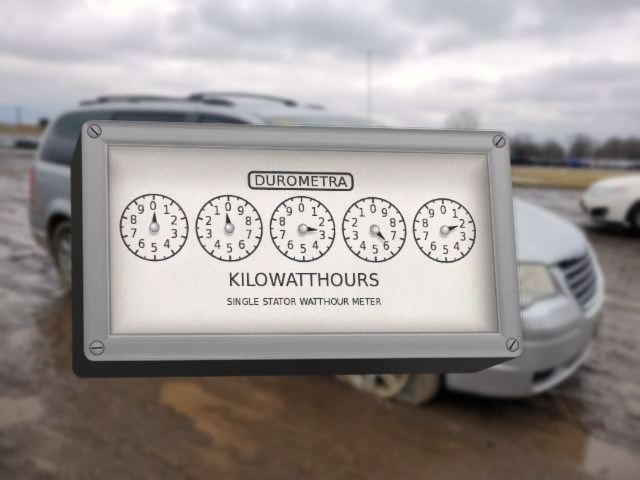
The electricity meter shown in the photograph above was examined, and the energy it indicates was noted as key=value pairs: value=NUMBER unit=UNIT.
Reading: value=262 unit=kWh
